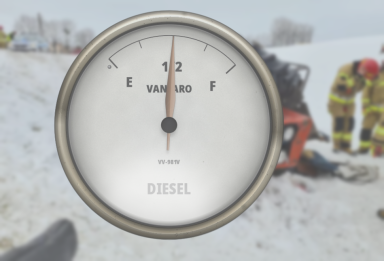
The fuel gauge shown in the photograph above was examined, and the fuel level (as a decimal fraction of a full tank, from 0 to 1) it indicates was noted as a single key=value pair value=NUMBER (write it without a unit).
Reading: value=0.5
